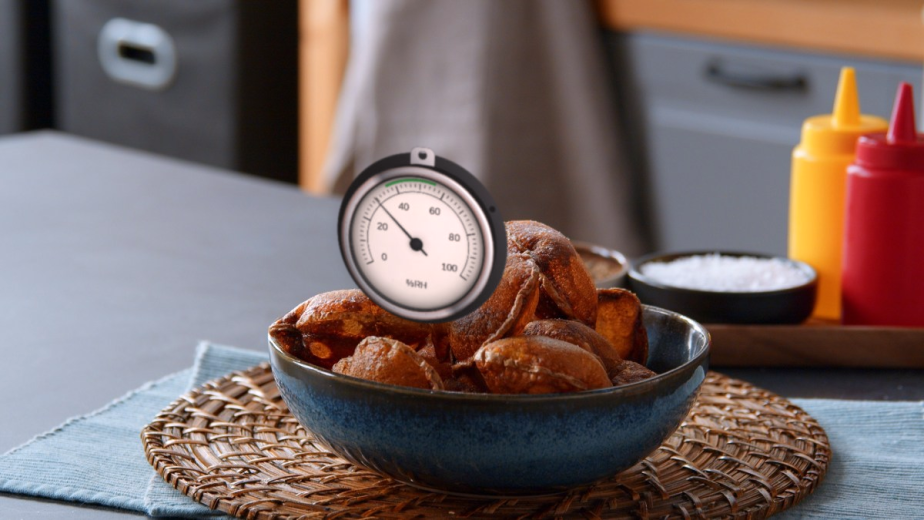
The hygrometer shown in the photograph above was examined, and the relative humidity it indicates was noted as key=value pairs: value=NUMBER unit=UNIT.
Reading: value=30 unit=%
